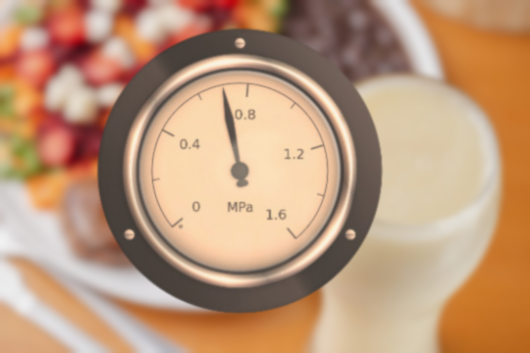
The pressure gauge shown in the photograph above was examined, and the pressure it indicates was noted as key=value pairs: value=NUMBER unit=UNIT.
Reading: value=0.7 unit=MPa
